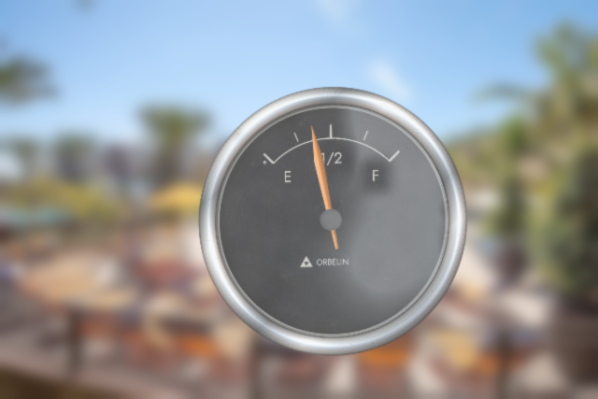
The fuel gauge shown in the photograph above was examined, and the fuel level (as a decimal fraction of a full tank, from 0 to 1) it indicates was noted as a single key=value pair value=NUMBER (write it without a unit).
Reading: value=0.375
